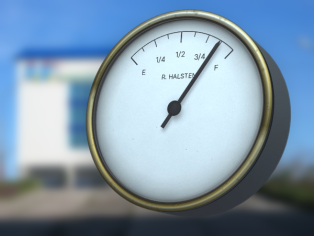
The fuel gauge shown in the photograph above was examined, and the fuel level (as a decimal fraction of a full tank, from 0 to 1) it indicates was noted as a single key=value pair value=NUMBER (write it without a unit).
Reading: value=0.875
